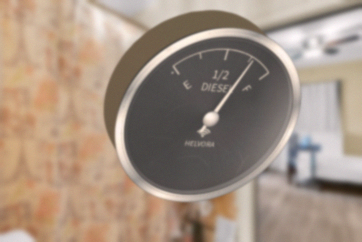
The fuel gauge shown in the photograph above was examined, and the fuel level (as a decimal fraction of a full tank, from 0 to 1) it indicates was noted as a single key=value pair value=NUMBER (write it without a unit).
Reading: value=0.75
